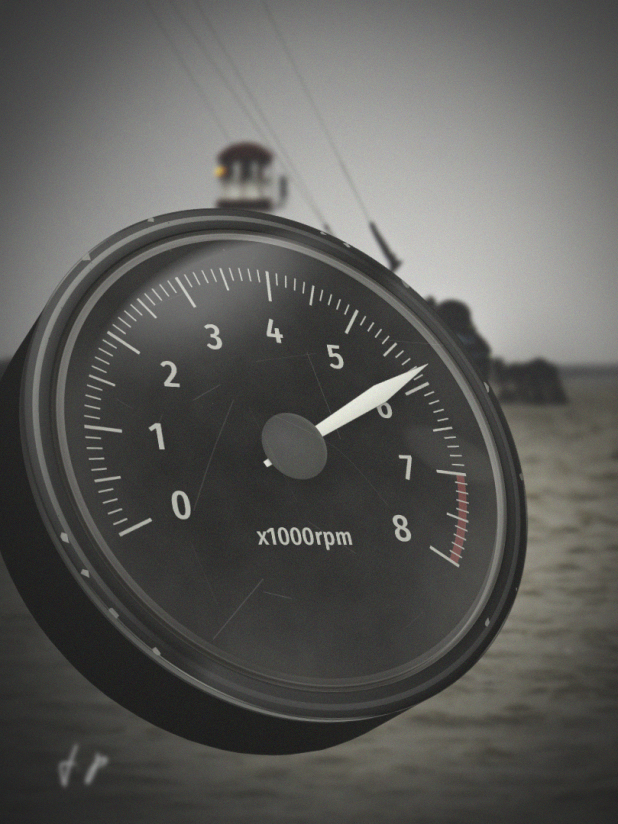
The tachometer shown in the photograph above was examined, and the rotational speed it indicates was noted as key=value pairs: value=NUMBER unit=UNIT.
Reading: value=5850 unit=rpm
